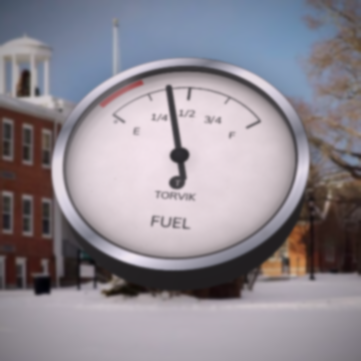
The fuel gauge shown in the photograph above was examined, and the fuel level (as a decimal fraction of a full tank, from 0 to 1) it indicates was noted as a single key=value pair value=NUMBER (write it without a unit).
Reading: value=0.375
